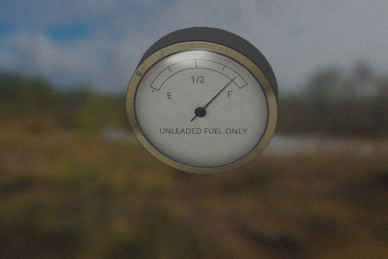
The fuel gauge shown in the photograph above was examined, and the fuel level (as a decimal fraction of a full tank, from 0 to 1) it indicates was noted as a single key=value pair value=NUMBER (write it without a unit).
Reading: value=0.875
